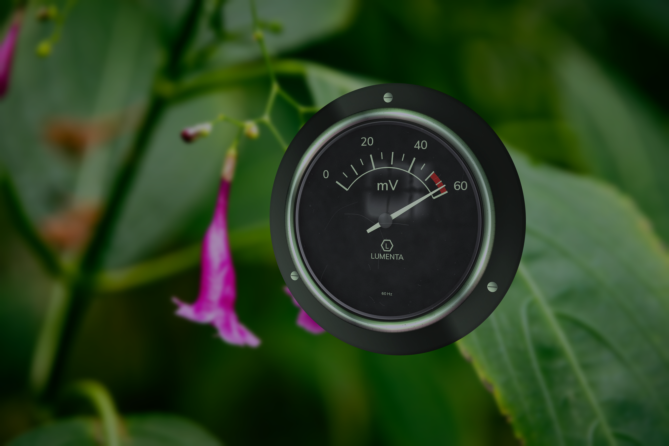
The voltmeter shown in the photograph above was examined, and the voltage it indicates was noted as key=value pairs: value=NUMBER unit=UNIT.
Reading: value=57.5 unit=mV
